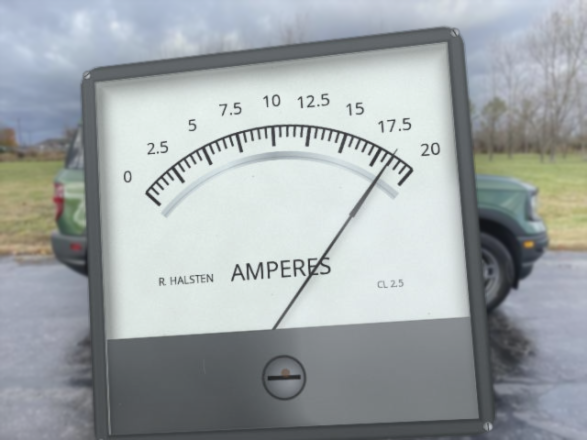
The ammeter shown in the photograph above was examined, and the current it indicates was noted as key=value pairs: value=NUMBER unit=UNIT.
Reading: value=18.5 unit=A
